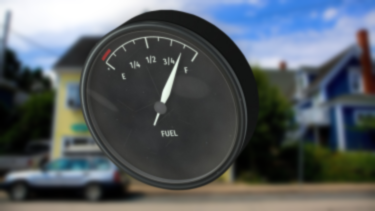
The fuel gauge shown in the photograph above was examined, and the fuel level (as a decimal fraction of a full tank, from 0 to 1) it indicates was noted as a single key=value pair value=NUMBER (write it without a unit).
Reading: value=0.875
